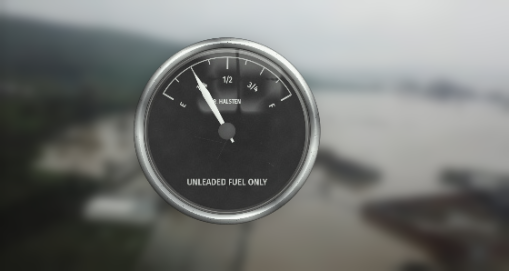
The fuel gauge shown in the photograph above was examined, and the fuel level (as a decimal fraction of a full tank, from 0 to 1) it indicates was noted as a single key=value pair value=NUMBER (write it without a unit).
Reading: value=0.25
